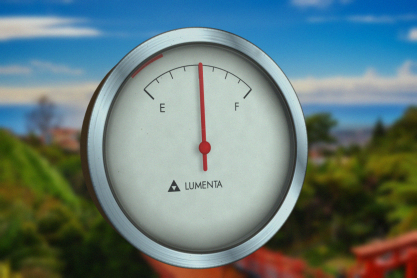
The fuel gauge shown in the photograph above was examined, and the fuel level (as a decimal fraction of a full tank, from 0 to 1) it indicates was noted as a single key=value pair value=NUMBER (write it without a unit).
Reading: value=0.5
